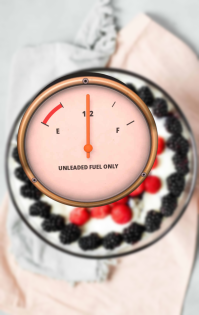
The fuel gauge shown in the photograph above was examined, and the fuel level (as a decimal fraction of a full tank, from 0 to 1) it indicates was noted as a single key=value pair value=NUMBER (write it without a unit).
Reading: value=0.5
